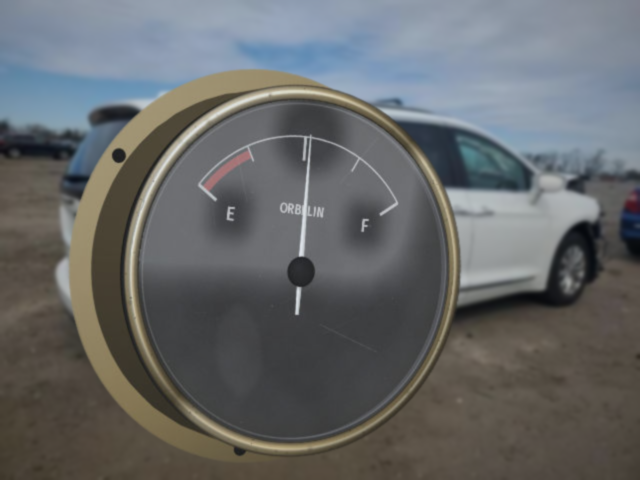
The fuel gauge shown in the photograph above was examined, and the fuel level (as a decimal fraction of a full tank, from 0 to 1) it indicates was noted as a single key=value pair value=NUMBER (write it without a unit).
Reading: value=0.5
